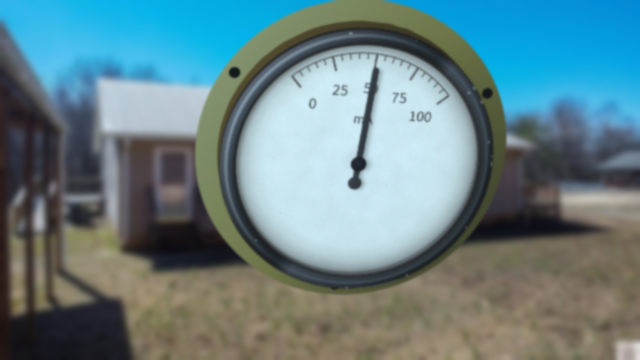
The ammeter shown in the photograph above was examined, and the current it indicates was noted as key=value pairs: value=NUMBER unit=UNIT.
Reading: value=50 unit=mA
